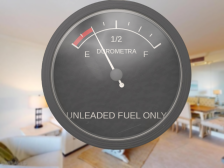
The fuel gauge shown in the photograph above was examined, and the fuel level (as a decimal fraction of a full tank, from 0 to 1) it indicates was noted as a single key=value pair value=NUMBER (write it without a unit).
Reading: value=0.25
